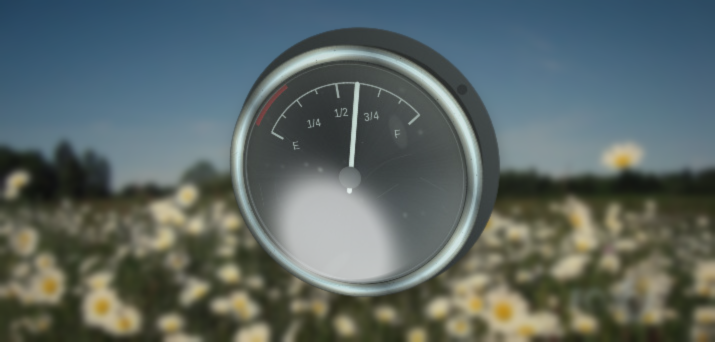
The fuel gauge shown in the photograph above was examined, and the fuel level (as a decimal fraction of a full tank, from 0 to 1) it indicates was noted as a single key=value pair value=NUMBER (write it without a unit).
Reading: value=0.625
